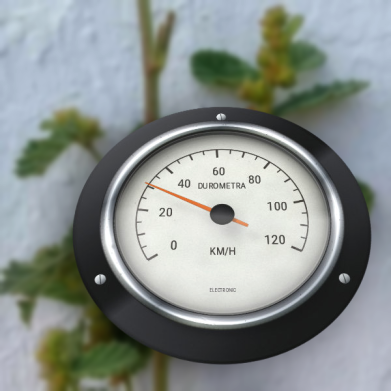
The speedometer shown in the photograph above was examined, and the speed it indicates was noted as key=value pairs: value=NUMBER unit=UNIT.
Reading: value=30 unit=km/h
